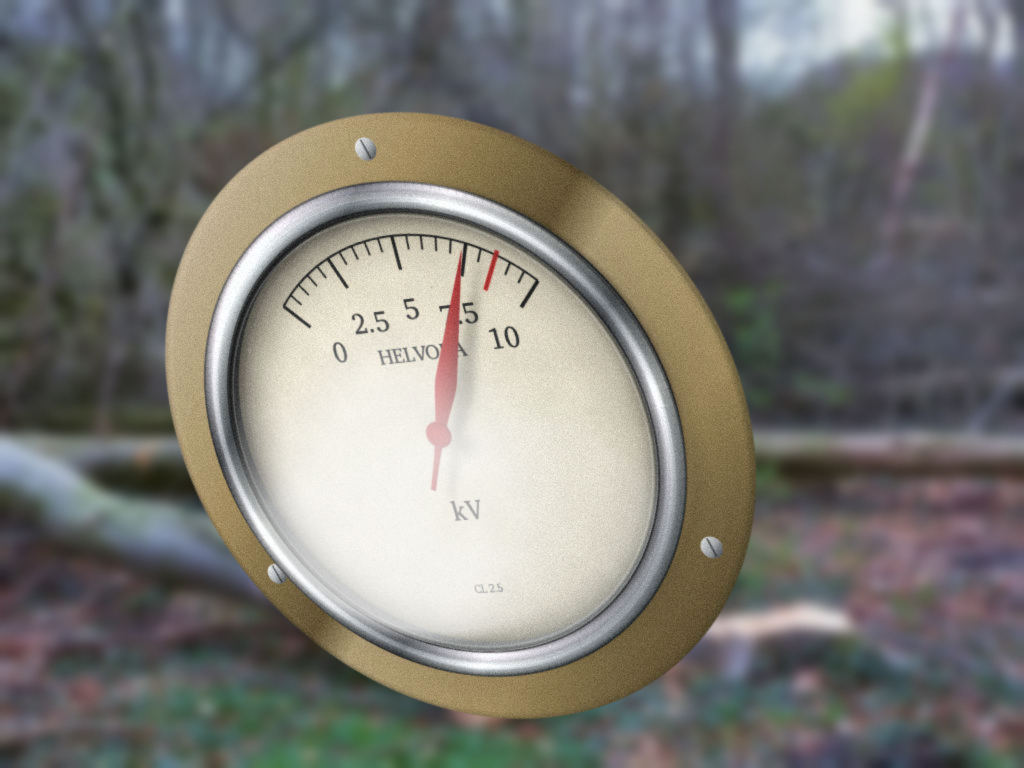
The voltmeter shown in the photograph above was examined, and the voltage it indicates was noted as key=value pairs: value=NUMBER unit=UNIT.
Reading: value=7.5 unit=kV
